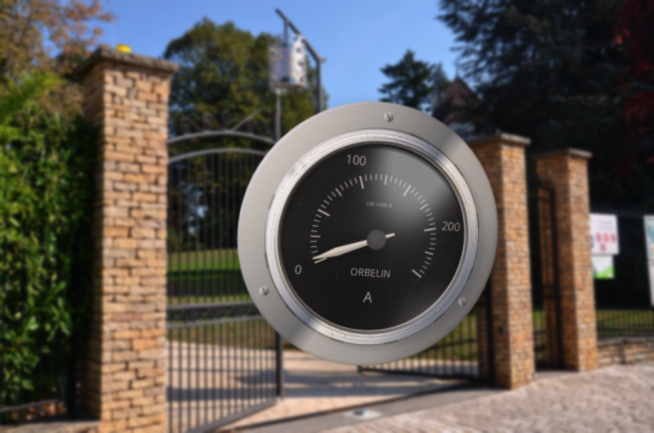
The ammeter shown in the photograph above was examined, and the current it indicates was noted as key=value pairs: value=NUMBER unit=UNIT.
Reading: value=5 unit=A
